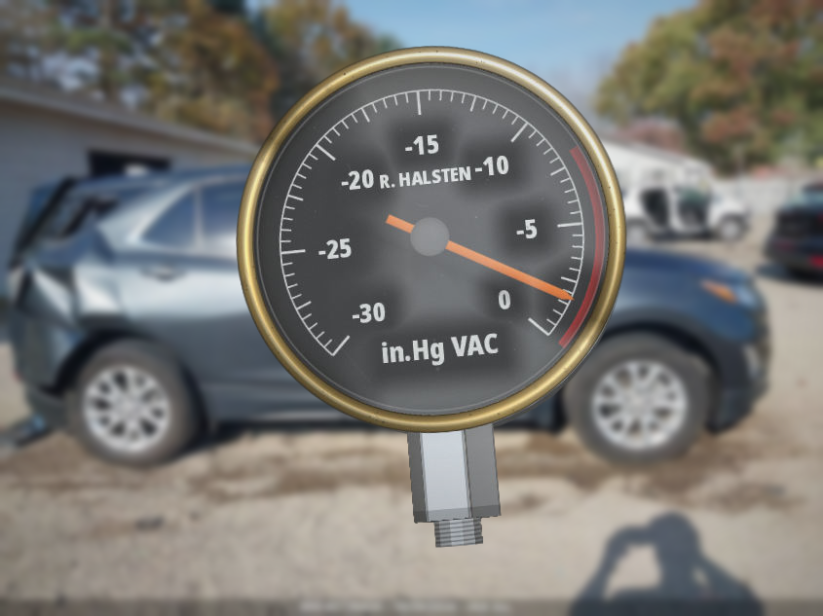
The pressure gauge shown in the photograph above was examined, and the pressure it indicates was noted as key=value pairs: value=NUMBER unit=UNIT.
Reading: value=-1.75 unit=inHg
